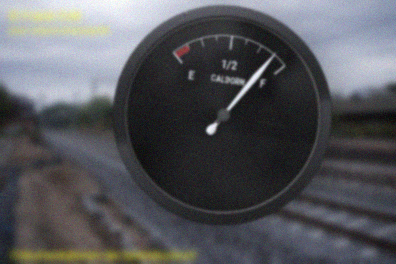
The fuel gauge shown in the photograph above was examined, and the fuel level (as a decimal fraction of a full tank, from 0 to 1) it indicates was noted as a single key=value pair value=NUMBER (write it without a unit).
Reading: value=0.875
